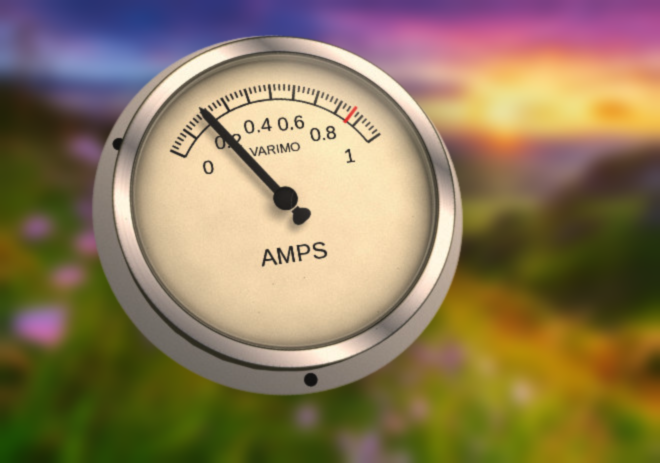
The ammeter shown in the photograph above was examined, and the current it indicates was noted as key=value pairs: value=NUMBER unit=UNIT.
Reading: value=0.2 unit=A
